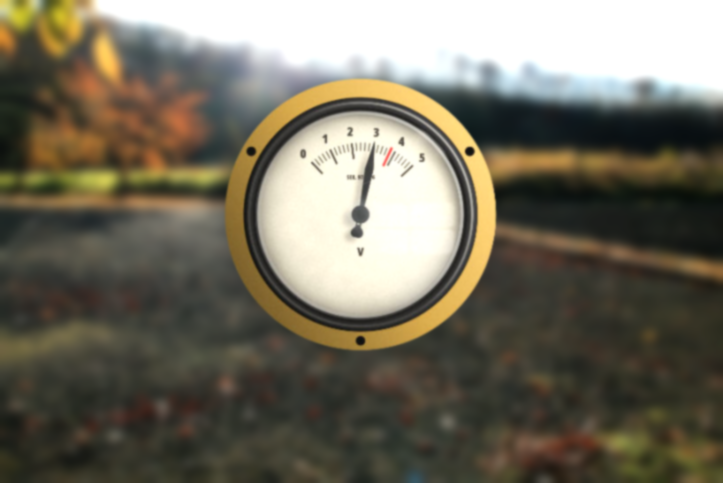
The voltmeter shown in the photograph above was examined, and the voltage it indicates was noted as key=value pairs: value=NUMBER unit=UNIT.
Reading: value=3 unit=V
